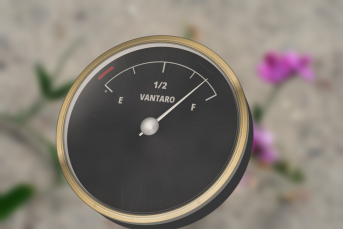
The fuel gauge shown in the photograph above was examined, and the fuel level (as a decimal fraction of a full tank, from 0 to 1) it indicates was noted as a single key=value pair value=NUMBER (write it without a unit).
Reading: value=0.875
